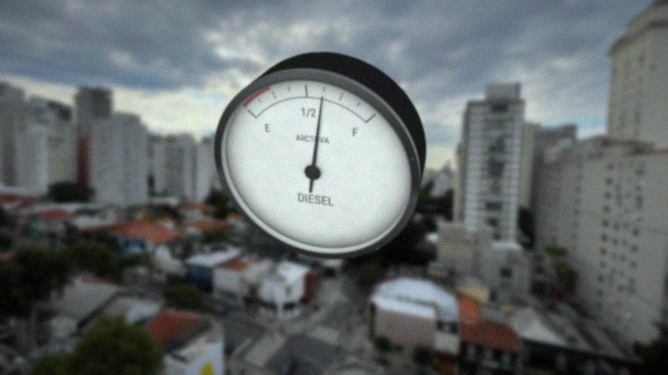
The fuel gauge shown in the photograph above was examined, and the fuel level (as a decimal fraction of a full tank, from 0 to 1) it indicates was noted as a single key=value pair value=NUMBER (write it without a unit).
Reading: value=0.625
